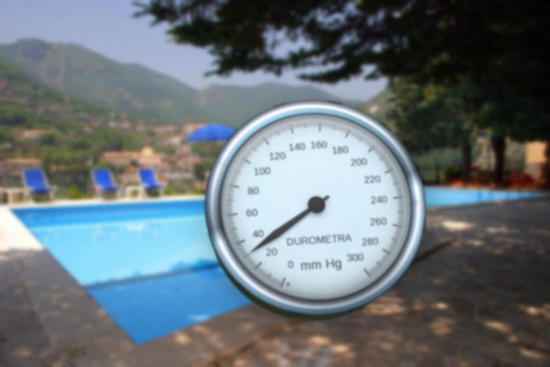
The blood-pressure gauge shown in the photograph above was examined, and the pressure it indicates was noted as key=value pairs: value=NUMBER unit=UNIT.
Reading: value=30 unit=mmHg
